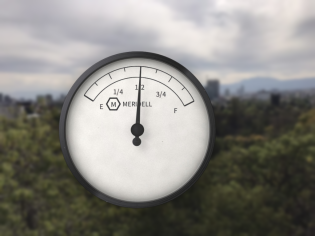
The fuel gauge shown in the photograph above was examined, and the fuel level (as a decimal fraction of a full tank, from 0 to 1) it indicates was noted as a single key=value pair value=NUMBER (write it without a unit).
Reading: value=0.5
